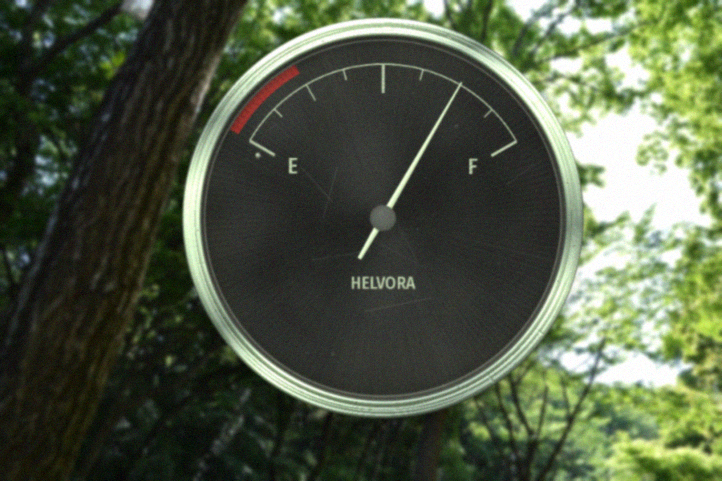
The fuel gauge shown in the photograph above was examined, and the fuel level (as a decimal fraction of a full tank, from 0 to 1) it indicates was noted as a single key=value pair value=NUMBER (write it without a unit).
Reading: value=0.75
